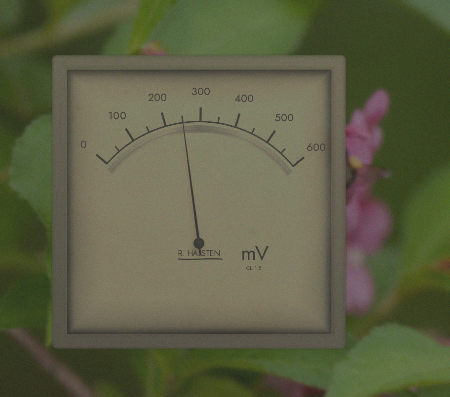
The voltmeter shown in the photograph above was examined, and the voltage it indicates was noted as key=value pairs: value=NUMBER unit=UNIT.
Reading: value=250 unit=mV
